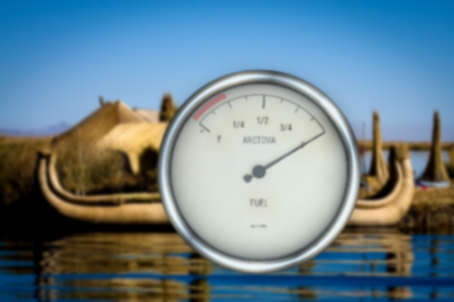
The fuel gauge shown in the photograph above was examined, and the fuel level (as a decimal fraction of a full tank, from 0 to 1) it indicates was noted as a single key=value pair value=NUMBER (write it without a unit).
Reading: value=1
